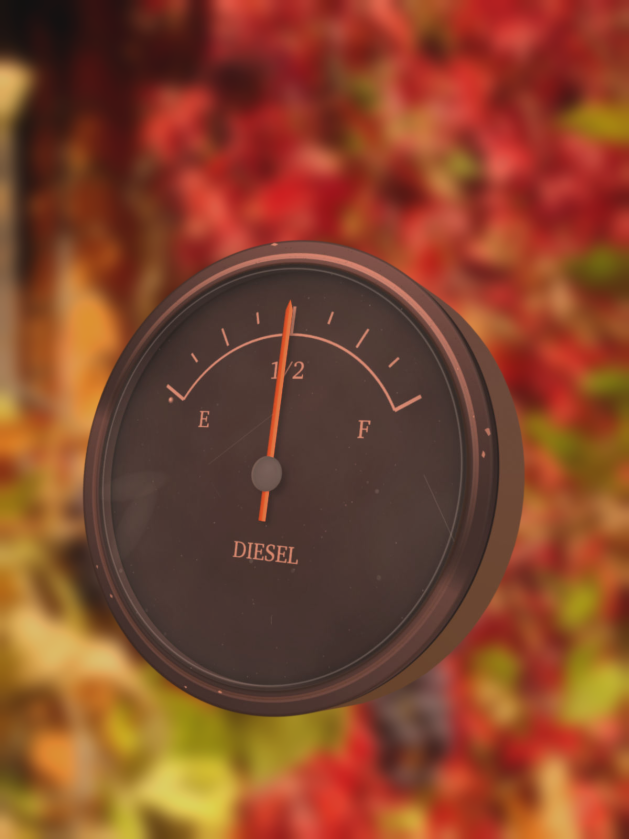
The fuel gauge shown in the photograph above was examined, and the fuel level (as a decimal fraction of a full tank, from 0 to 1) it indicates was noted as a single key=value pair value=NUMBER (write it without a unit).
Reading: value=0.5
